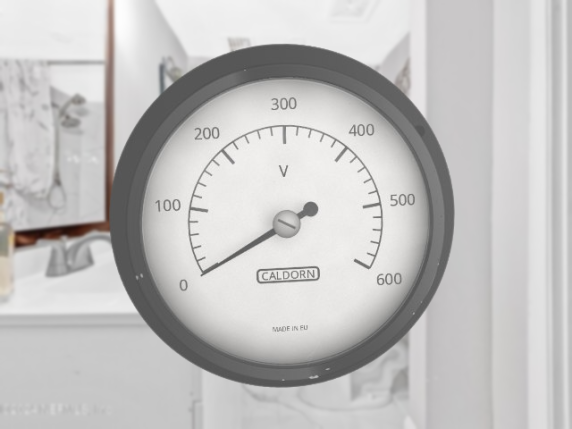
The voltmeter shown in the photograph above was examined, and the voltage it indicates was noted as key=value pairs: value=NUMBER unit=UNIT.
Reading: value=0 unit=V
